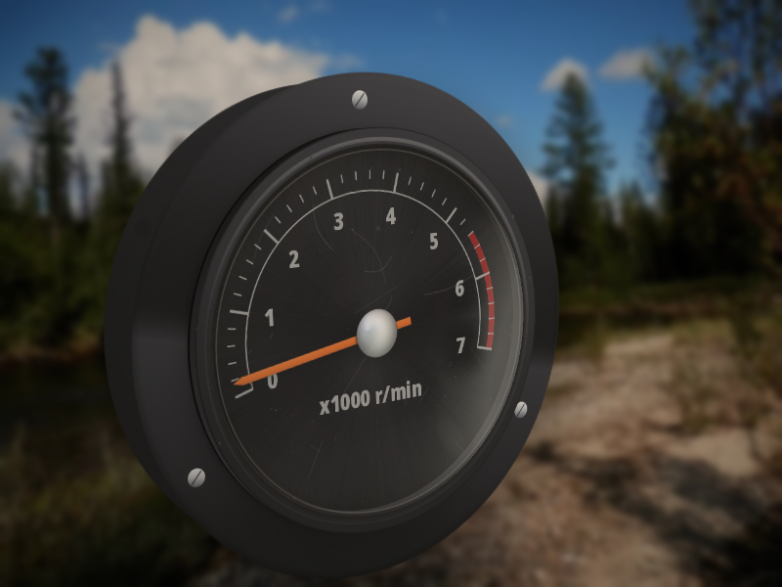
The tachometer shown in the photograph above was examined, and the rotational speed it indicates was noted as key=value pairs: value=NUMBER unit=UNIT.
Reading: value=200 unit=rpm
